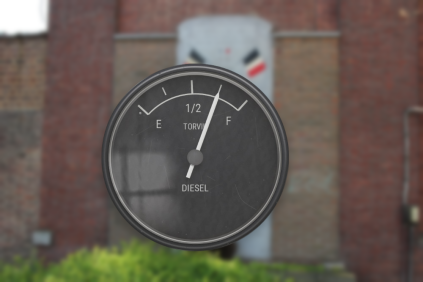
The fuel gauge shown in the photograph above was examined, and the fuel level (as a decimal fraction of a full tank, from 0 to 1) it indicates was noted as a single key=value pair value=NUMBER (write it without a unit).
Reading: value=0.75
